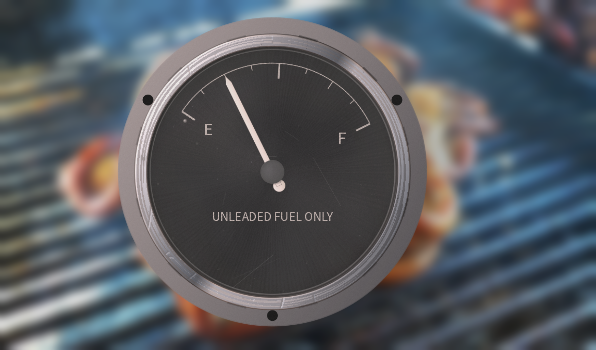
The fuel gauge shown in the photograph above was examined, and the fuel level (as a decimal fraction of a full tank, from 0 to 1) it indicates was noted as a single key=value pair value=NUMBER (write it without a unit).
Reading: value=0.25
